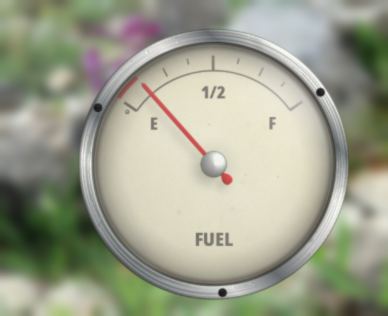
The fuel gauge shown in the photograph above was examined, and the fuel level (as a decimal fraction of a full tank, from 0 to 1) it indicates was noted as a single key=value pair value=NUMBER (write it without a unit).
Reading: value=0.125
